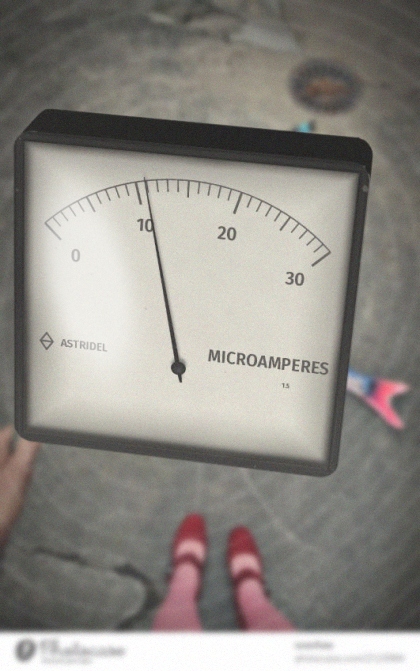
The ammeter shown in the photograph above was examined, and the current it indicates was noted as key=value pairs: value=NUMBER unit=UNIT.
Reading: value=11 unit=µA
